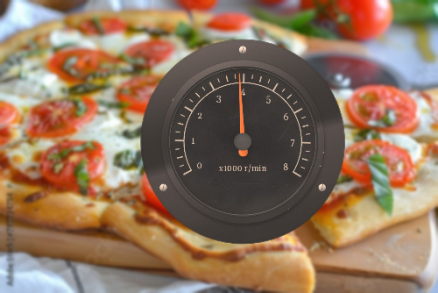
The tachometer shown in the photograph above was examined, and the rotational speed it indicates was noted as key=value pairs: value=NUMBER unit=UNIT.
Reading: value=3875 unit=rpm
